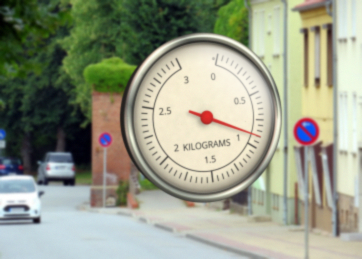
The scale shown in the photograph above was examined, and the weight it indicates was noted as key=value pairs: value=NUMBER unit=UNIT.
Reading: value=0.9 unit=kg
